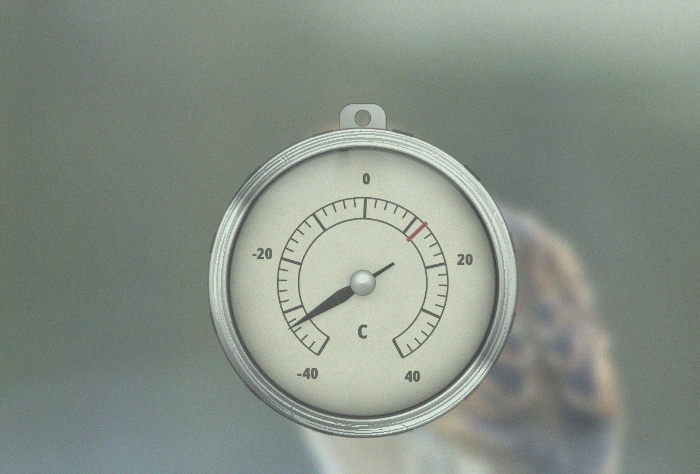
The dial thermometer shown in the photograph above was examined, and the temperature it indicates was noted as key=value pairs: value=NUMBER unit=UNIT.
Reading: value=-33 unit=°C
